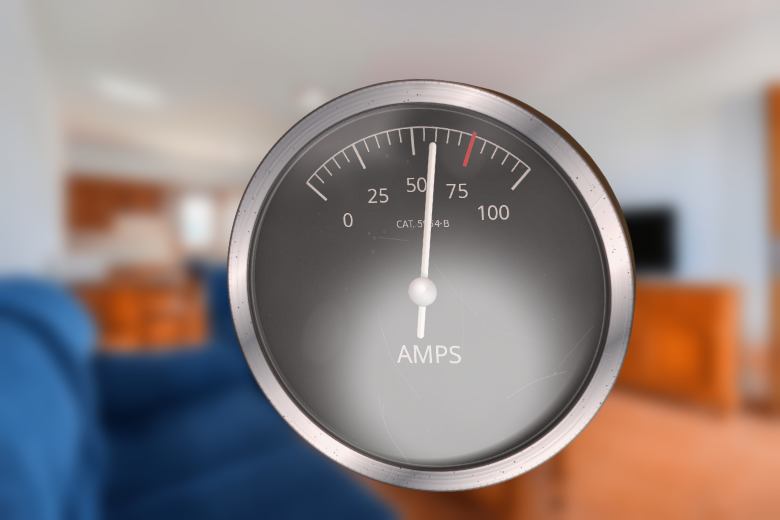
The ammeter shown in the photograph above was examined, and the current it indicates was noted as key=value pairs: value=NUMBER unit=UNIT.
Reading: value=60 unit=A
